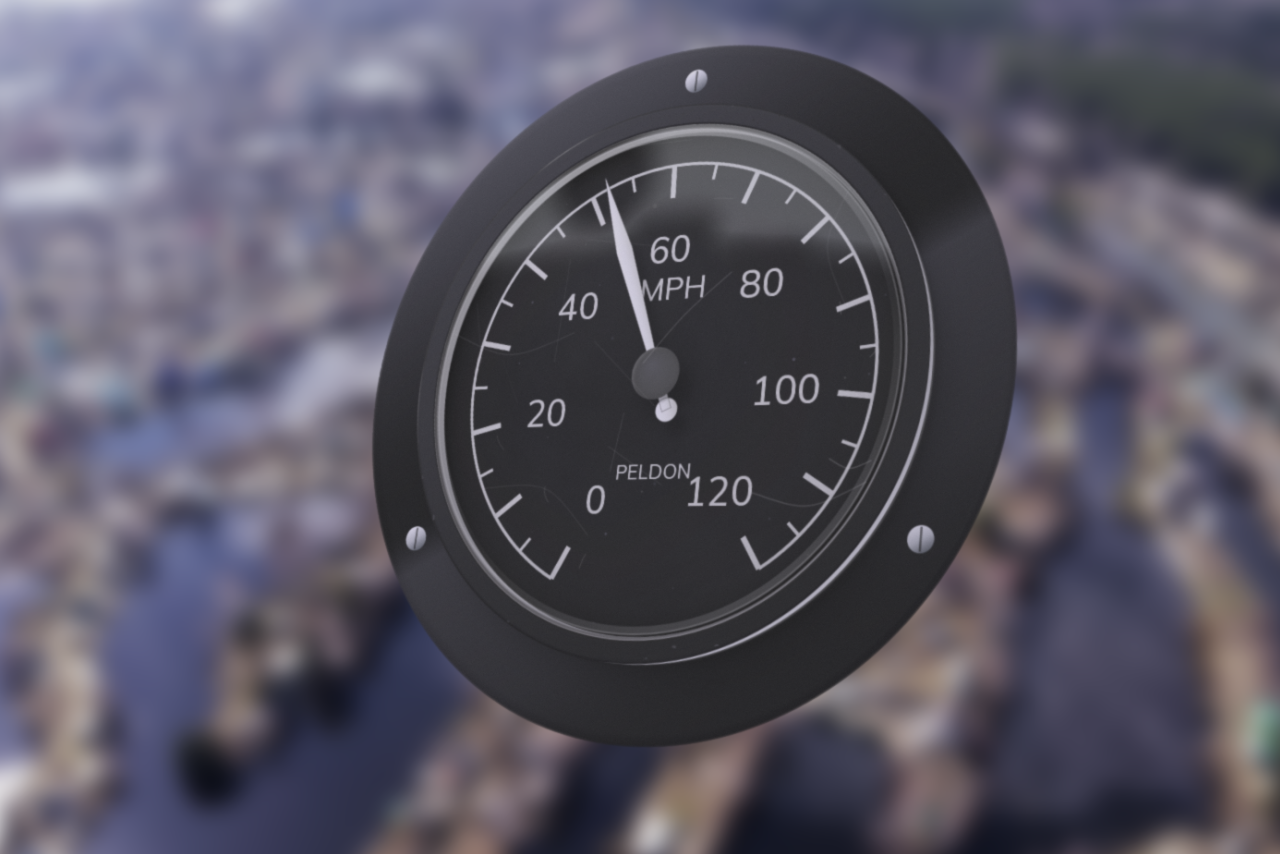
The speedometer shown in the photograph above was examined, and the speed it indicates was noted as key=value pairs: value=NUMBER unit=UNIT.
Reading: value=52.5 unit=mph
